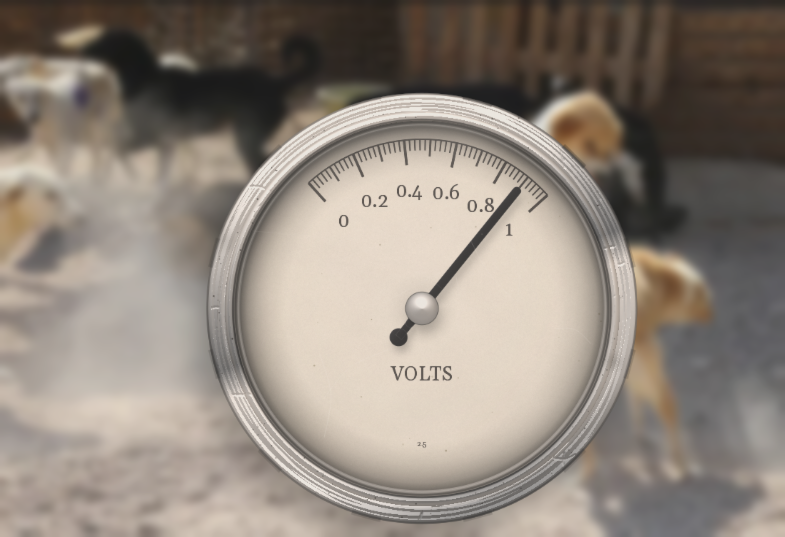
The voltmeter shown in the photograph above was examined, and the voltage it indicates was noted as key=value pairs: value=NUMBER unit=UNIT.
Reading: value=0.9 unit=V
